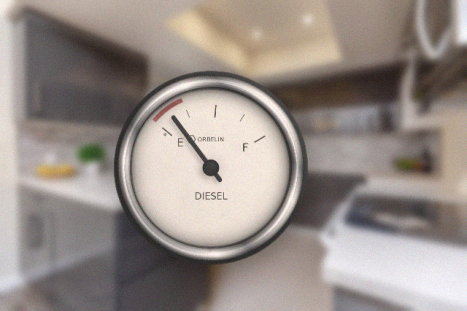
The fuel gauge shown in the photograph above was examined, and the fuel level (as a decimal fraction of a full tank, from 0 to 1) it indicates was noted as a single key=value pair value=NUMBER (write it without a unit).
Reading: value=0.125
